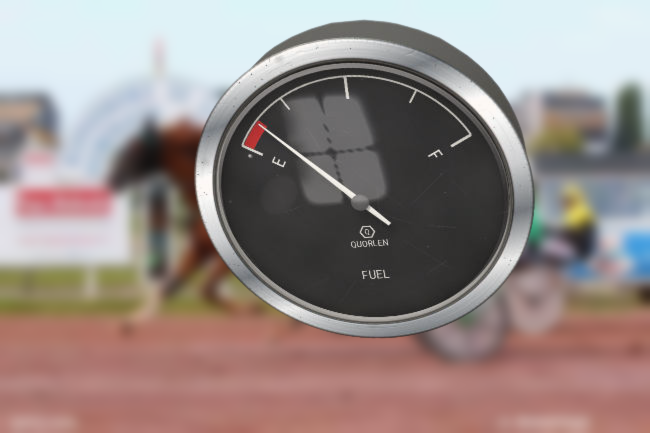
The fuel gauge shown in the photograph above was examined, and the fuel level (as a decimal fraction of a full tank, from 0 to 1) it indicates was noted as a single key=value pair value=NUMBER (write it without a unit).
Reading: value=0.125
